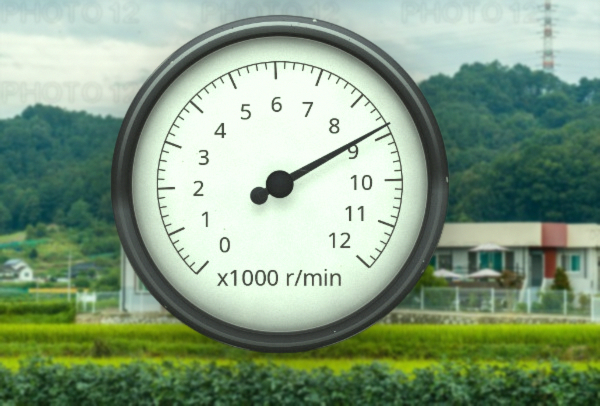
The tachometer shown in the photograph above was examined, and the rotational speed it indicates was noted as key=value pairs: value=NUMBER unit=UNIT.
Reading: value=8800 unit=rpm
